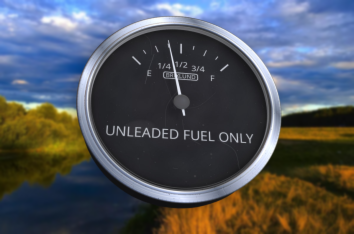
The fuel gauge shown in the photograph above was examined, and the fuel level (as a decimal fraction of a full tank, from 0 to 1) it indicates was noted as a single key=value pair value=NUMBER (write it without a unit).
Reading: value=0.375
